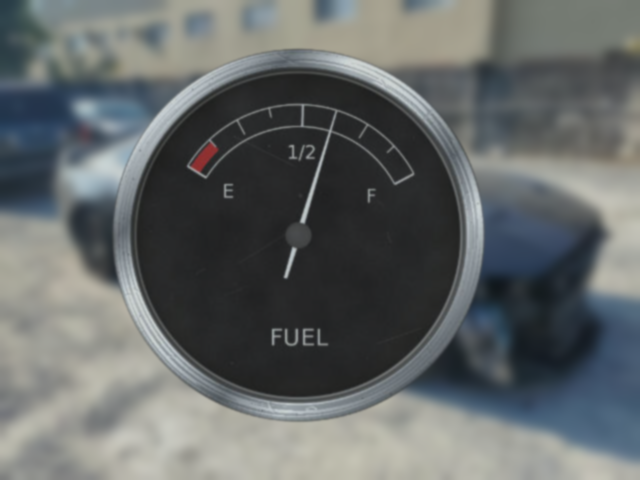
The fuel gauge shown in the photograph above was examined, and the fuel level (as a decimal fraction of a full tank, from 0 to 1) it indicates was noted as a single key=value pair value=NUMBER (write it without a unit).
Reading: value=0.625
